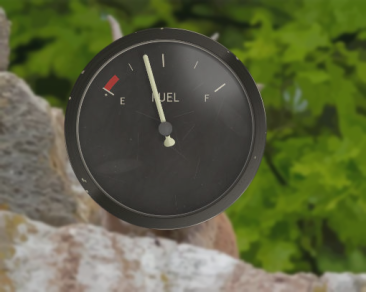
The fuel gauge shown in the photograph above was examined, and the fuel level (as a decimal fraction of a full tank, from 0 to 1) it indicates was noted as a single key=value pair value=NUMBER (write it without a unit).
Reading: value=0.375
